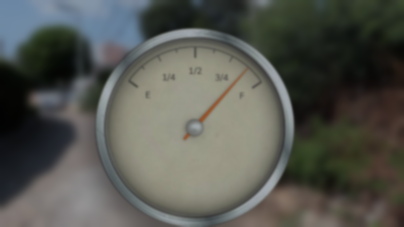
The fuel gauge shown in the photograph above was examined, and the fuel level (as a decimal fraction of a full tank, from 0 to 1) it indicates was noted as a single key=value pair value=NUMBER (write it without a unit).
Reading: value=0.875
